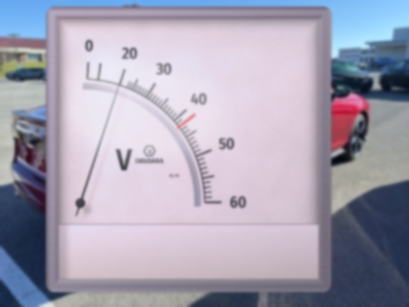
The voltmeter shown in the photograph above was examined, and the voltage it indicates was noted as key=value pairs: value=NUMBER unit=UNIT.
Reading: value=20 unit=V
